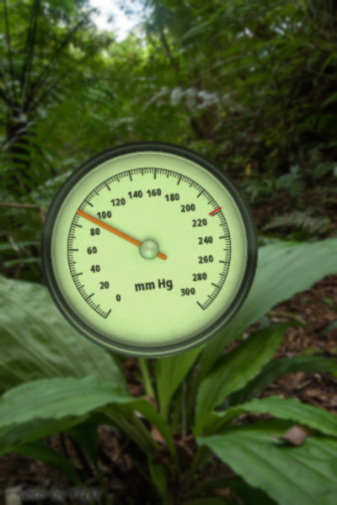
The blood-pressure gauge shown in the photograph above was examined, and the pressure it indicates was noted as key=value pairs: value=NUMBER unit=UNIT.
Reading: value=90 unit=mmHg
